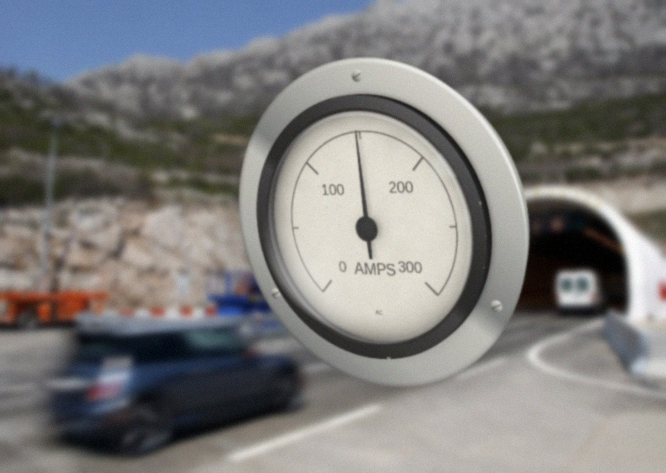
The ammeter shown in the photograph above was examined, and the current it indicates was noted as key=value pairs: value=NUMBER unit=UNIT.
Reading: value=150 unit=A
